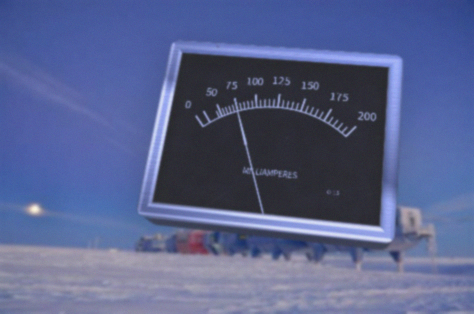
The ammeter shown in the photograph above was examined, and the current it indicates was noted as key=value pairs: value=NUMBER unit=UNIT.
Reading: value=75 unit=mA
